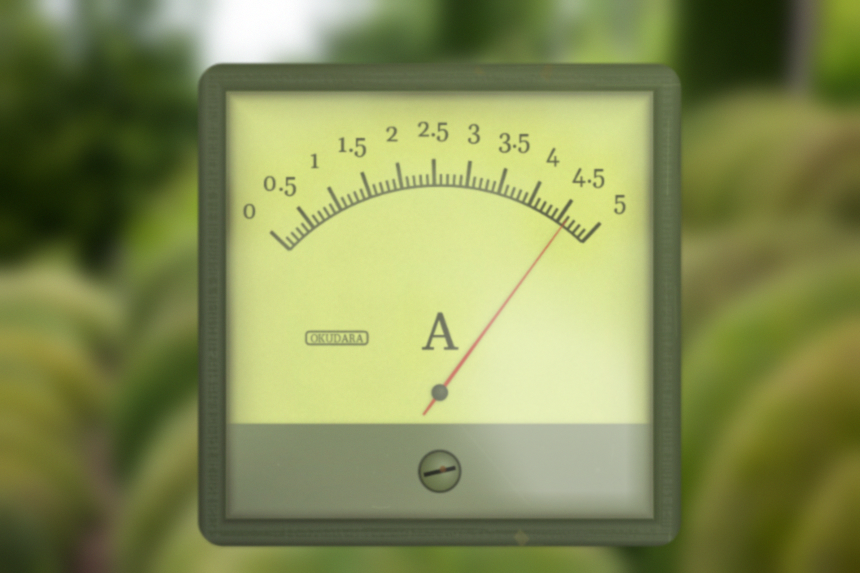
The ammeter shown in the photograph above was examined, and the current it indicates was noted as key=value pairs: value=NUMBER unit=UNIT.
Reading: value=4.6 unit=A
